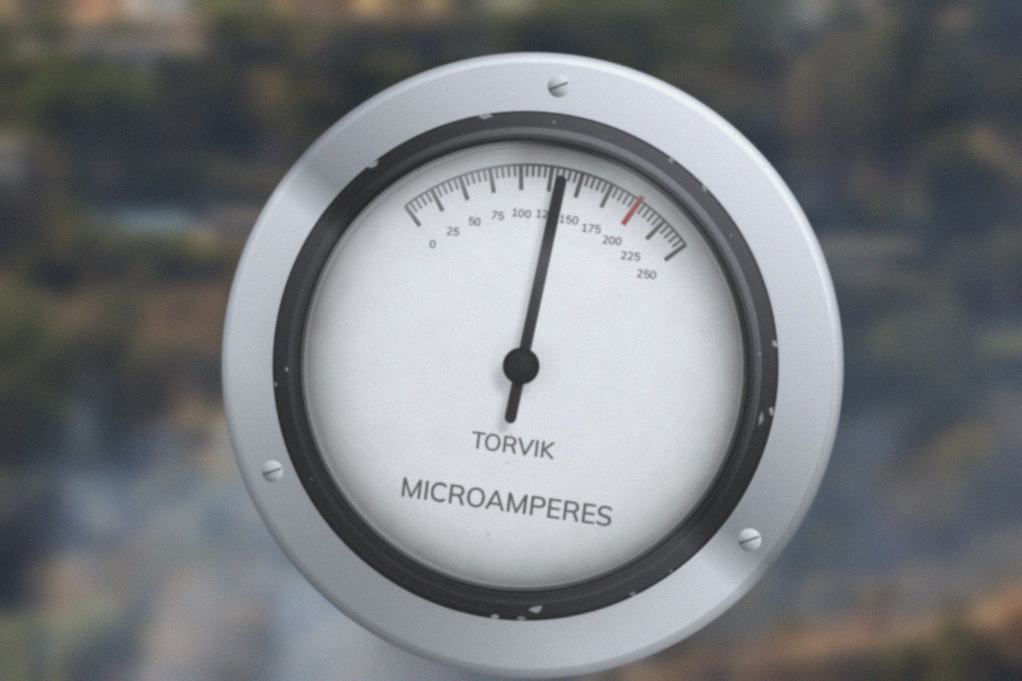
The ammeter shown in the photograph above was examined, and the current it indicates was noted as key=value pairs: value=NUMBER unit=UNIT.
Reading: value=135 unit=µA
